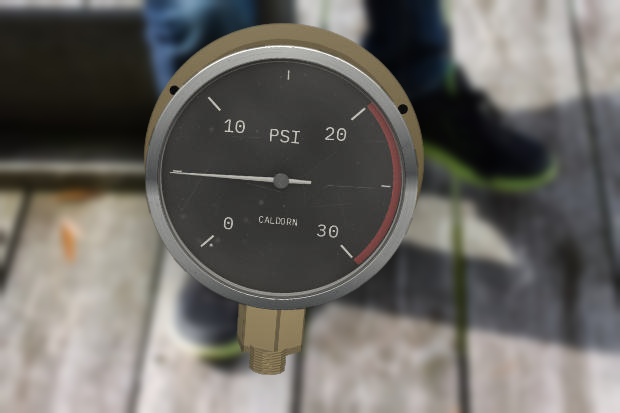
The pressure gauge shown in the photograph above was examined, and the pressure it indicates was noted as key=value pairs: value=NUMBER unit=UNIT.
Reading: value=5 unit=psi
